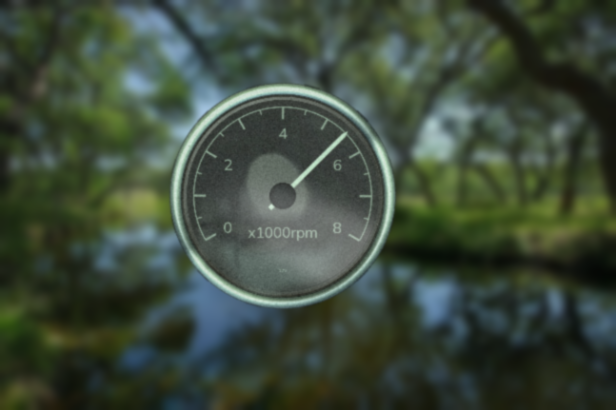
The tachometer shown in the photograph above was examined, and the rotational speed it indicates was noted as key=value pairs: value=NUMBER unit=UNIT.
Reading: value=5500 unit=rpm
